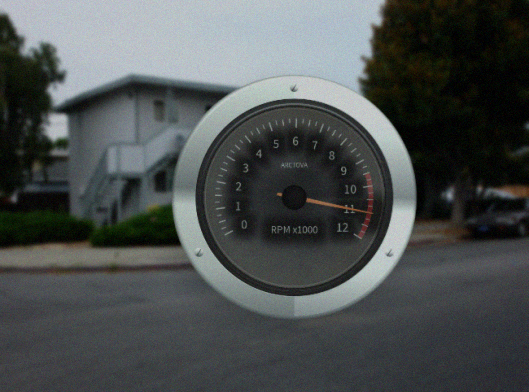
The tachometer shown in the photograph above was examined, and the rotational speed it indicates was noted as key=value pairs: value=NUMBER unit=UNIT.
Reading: value=11000 unit=rpm
